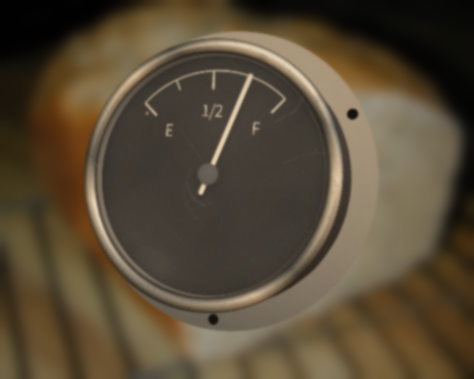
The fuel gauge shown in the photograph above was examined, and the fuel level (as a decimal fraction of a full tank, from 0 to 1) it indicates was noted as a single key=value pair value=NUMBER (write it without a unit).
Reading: value=0.75
